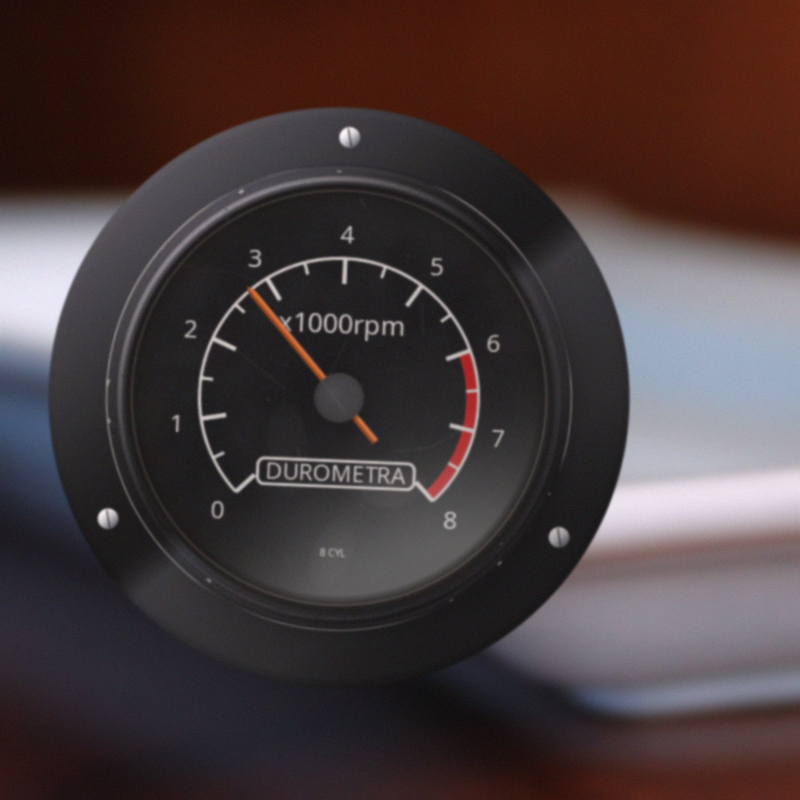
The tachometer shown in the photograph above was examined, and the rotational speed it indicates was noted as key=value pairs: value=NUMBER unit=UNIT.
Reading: value=2750 unit=rpm
